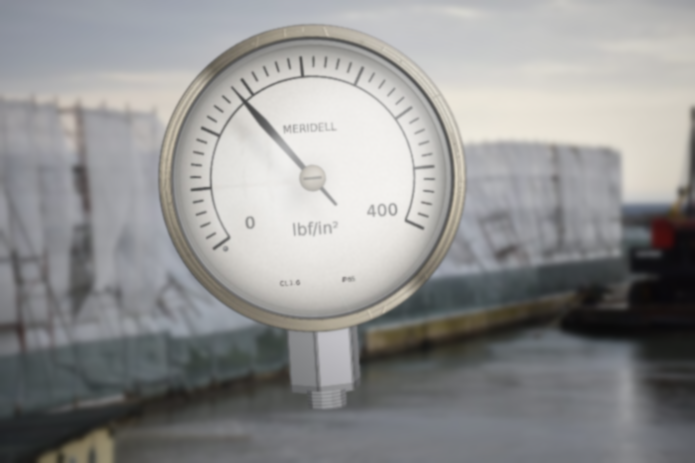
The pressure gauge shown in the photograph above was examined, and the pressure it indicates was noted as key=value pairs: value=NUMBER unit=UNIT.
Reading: value=140 unit=psi
